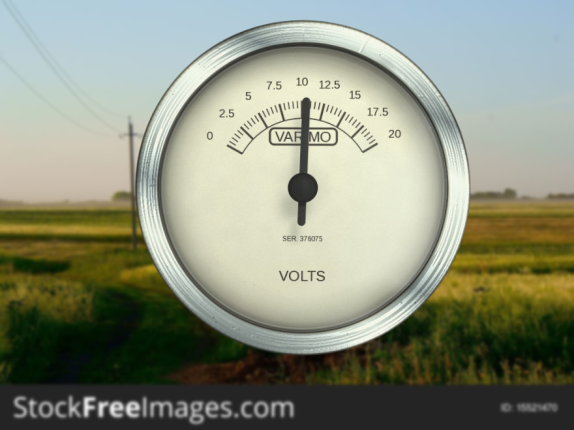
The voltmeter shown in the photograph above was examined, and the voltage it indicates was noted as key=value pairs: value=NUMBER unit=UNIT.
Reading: value=10.5 unit=V
